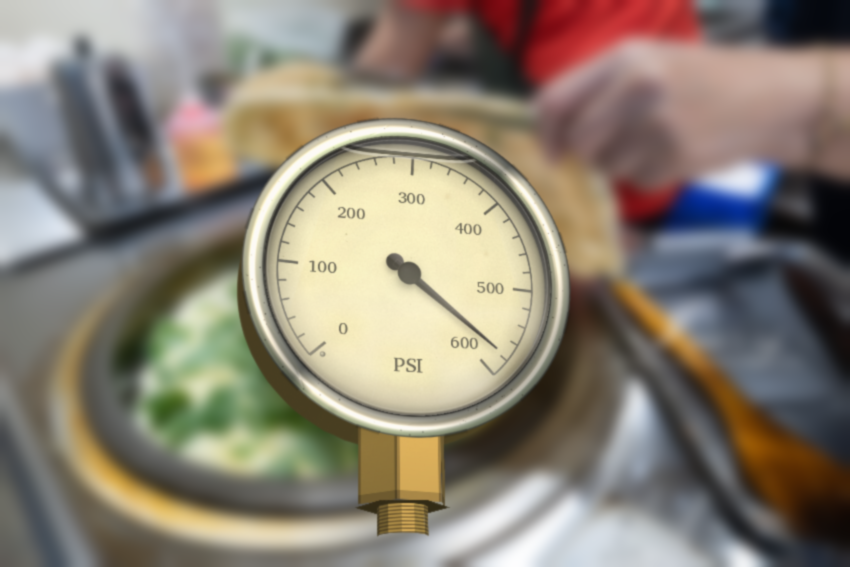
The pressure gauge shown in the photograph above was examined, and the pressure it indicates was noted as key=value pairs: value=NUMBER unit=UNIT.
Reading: value=580 unit=psi
